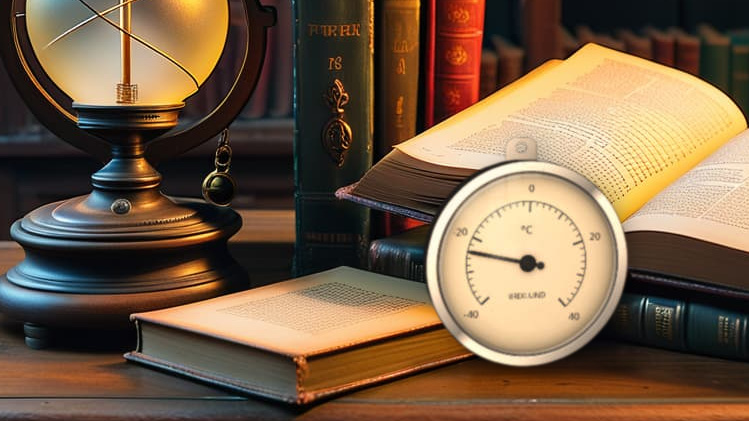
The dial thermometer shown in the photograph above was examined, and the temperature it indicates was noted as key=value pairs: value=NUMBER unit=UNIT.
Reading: value=-24 unit=°C
